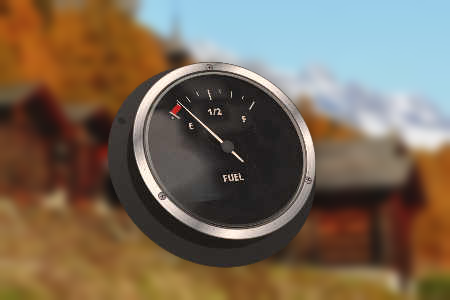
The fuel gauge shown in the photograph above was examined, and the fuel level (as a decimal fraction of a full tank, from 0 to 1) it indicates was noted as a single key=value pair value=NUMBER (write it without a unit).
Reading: value=0.125
